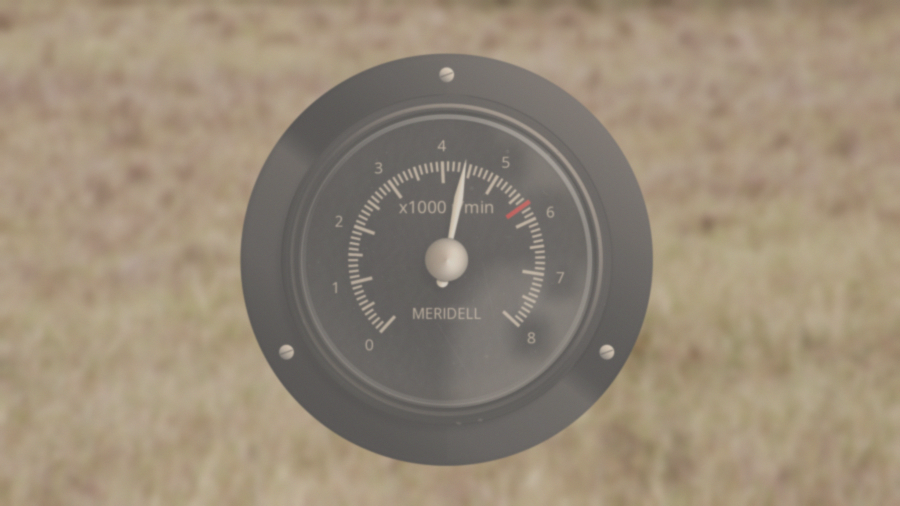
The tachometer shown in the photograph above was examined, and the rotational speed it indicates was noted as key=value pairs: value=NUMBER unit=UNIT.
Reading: value=4400 unit=rpm
